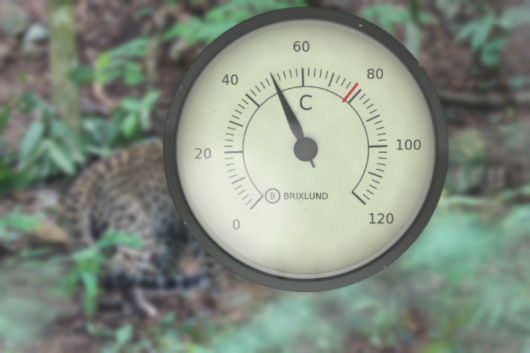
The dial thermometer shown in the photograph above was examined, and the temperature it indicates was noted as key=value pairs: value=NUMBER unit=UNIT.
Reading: value=50 unit=°C
